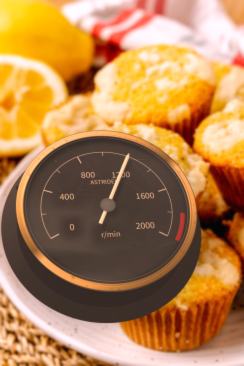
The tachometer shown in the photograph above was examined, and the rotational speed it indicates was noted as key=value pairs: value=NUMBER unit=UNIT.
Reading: value=1200 unit=rpm
